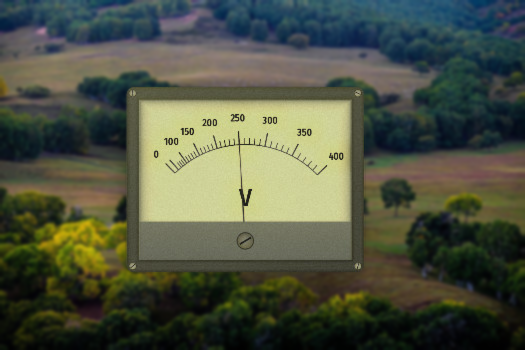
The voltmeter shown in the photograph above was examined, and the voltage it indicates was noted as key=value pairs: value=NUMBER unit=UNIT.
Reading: value=250 unit=V
